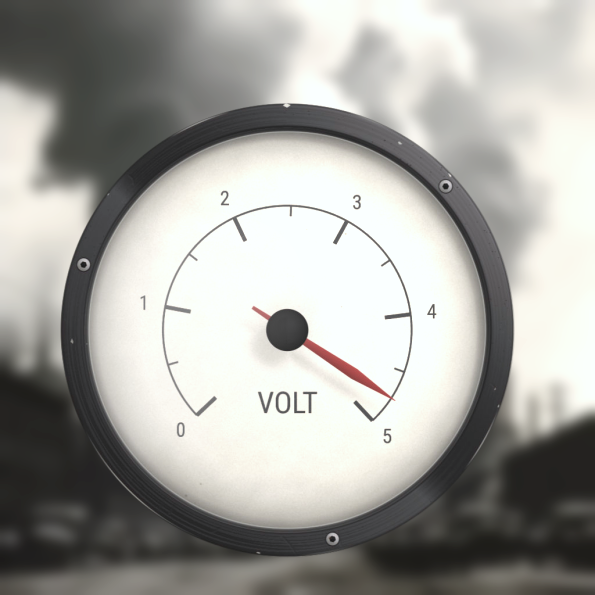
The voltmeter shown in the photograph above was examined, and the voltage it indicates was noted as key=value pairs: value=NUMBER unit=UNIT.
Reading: value=4.75 unit=V
